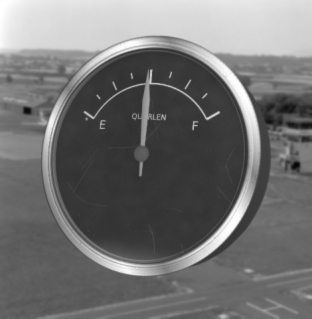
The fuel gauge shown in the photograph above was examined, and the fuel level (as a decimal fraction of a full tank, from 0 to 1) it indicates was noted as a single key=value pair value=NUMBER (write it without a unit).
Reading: value=0.5
